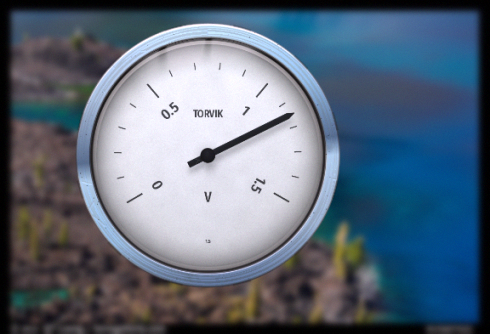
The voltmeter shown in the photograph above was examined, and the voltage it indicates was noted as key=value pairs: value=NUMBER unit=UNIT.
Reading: value=1.15 unit=V
